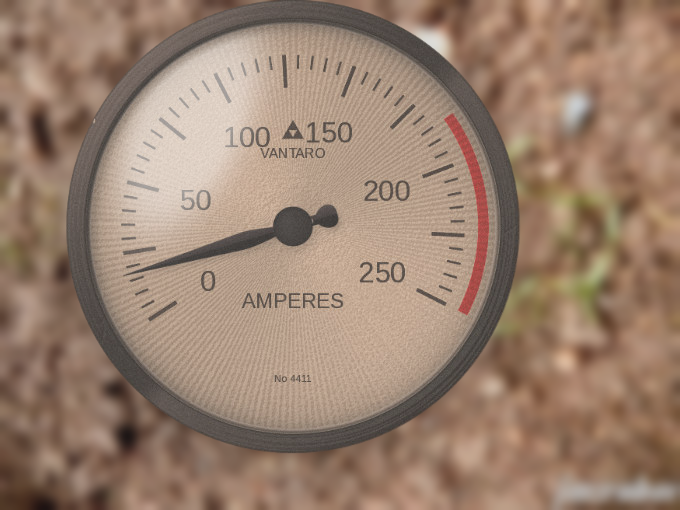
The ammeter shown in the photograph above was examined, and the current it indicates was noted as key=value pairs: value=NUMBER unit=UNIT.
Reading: value=17.5 unit=A
